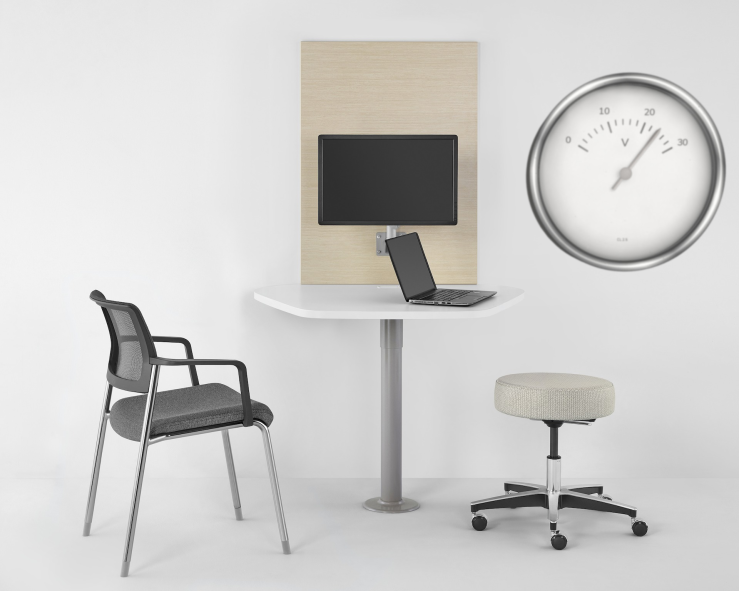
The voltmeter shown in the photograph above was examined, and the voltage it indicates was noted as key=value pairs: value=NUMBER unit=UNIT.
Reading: value=24 unit=V
